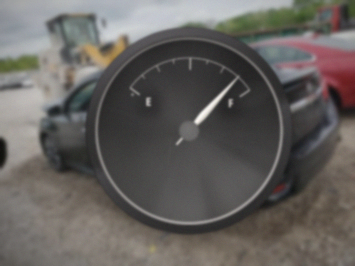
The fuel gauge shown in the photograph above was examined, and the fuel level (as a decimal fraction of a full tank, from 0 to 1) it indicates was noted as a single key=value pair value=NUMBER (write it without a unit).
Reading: value=0.875
